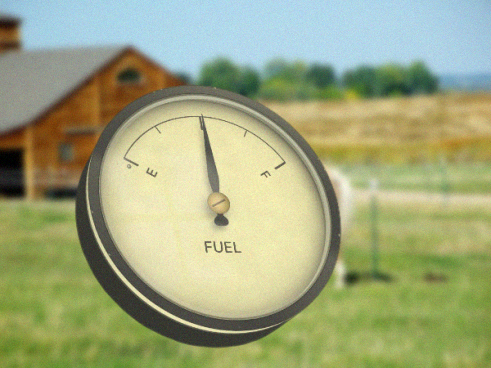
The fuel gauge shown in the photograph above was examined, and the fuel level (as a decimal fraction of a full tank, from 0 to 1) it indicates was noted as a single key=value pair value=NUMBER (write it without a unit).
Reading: value=0.5
